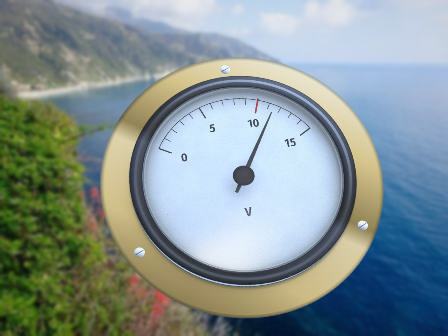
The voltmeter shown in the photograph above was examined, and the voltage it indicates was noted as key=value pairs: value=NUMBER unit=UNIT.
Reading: value=11.5 unit=V
